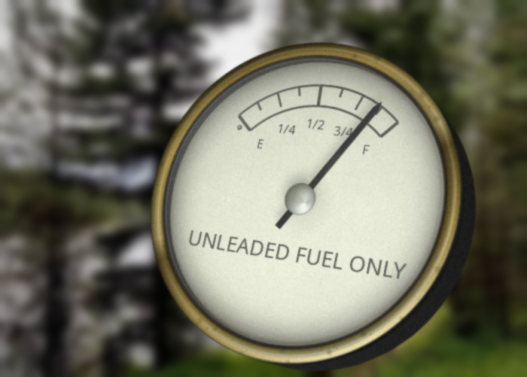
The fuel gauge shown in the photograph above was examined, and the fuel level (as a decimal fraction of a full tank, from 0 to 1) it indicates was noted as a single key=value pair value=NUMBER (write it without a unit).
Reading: value=0.875
